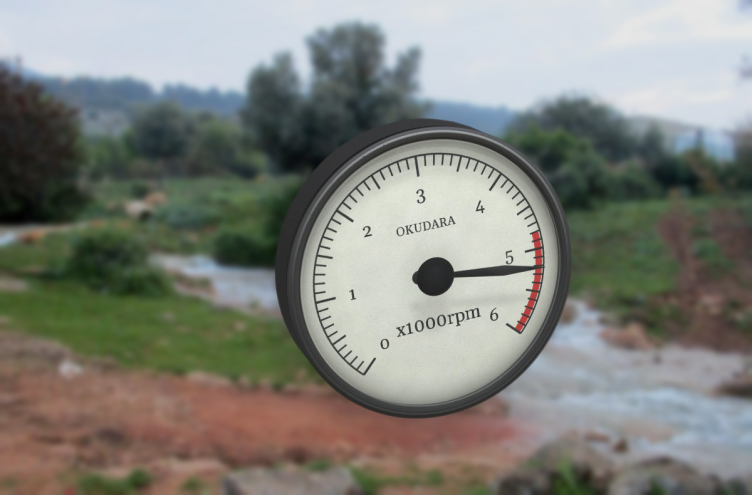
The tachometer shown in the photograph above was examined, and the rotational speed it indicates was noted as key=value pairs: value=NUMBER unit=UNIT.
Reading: value=5200 unit=rpm
